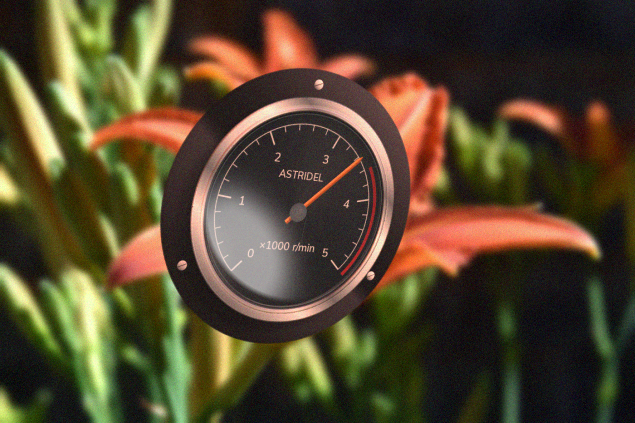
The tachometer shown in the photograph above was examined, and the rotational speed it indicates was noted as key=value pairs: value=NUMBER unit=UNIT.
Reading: value=3400 unit=rpm
